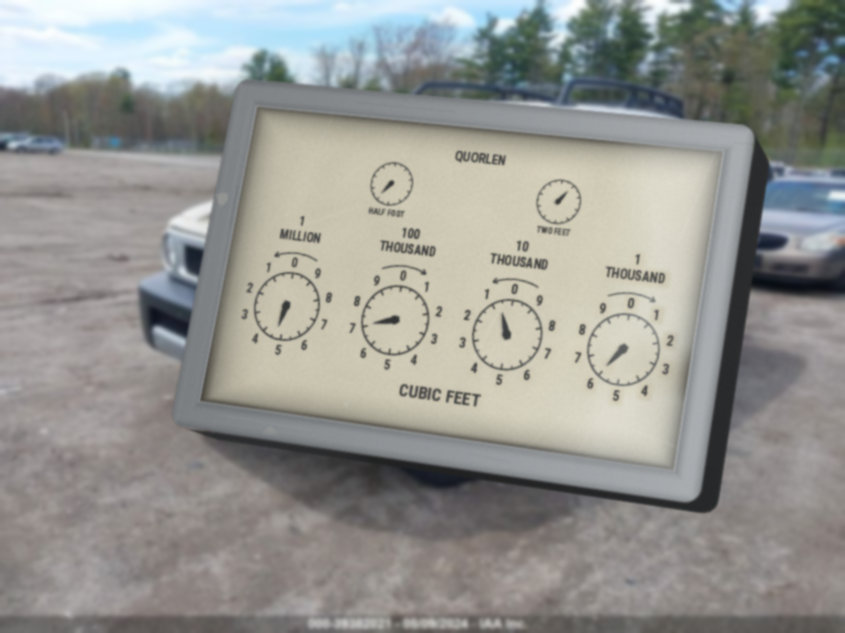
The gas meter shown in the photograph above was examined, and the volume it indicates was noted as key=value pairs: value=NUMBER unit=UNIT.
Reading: value=470600 unit=ft³
